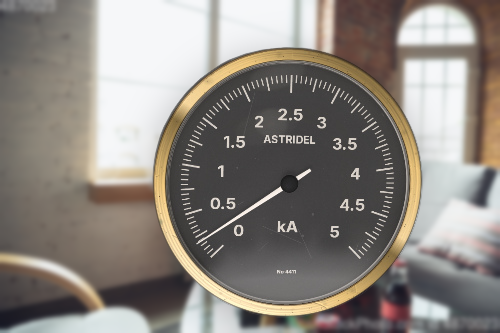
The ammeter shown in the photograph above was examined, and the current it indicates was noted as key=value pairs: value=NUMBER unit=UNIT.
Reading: value=0.2 unit=kA
